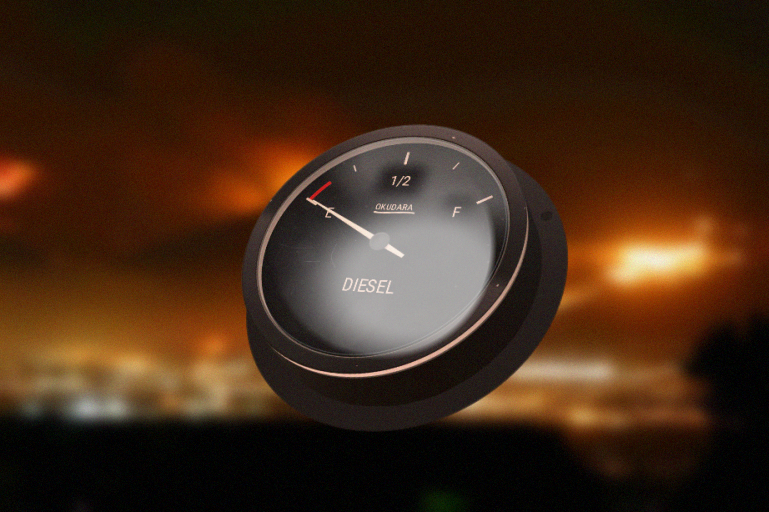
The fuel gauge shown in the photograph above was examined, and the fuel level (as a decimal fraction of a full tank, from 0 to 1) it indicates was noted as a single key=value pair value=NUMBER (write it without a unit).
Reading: value=0
